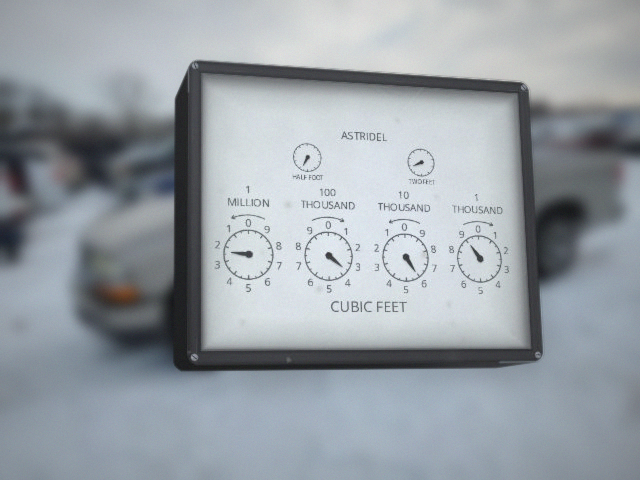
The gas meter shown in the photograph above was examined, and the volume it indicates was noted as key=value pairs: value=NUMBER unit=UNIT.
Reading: value=235900 unit=ft³
